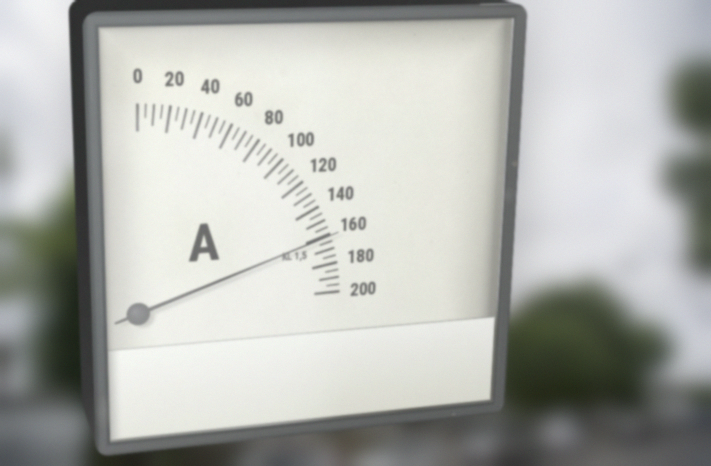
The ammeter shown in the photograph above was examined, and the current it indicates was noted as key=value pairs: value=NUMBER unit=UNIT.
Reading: value=160 unit=A
